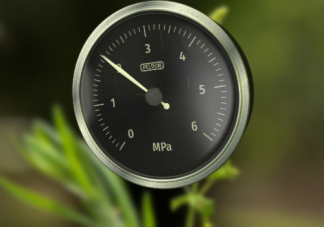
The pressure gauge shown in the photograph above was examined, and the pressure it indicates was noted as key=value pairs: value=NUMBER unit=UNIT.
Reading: value=2 unit=MPa
